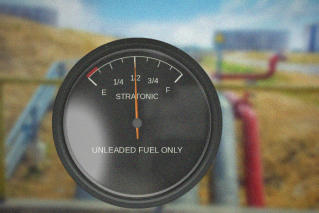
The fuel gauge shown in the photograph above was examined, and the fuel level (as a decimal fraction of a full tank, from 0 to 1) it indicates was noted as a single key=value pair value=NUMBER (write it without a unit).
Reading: value=0.5
